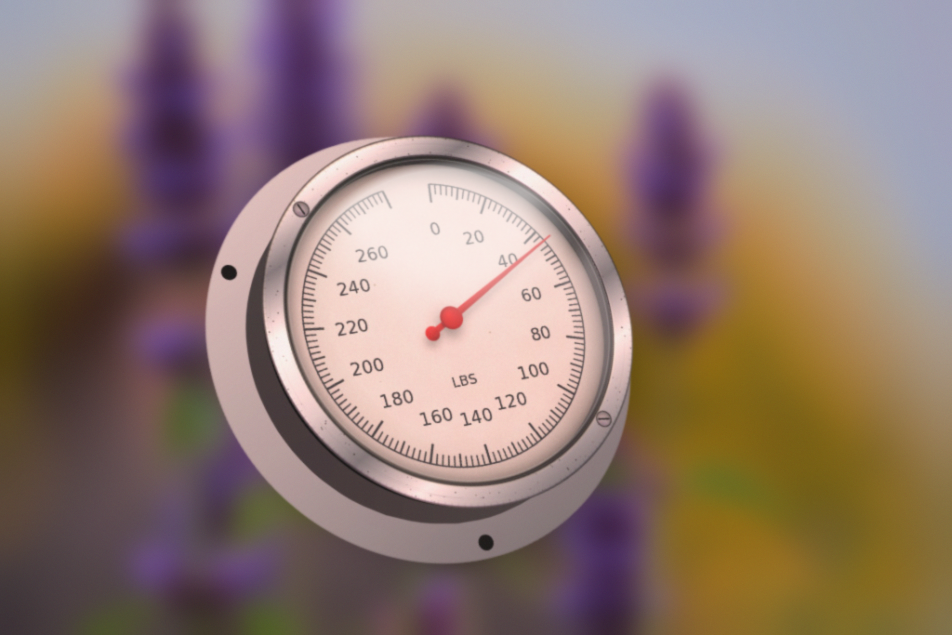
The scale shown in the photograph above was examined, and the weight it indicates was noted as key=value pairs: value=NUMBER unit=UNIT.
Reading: value=44 unit=lb
